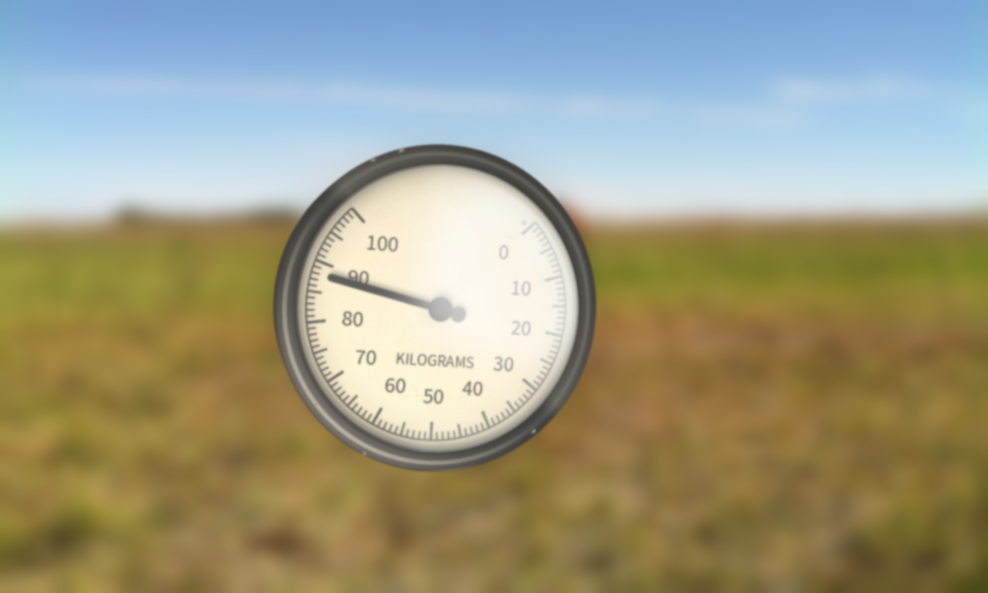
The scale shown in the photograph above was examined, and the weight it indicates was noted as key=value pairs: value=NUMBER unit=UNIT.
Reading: value=88 unit=kg
